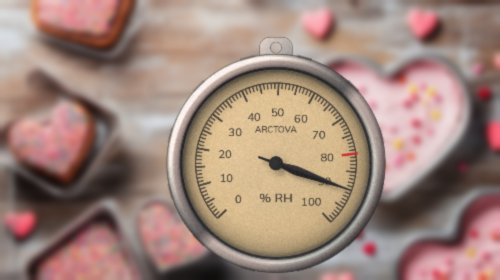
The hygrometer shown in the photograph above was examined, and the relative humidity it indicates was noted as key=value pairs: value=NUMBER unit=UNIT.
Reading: value=90 unit=%
